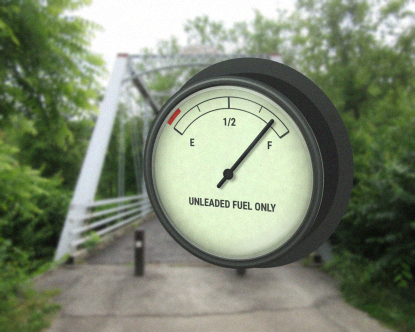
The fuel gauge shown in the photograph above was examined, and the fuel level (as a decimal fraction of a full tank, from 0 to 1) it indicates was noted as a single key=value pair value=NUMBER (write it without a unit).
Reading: value=0.875
